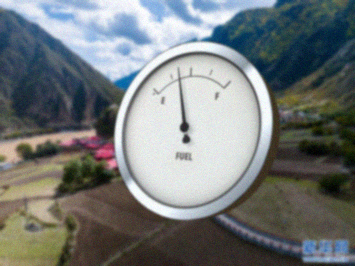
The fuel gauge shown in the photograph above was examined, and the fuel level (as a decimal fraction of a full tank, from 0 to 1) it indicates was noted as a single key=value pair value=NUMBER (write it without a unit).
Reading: value=0.375
